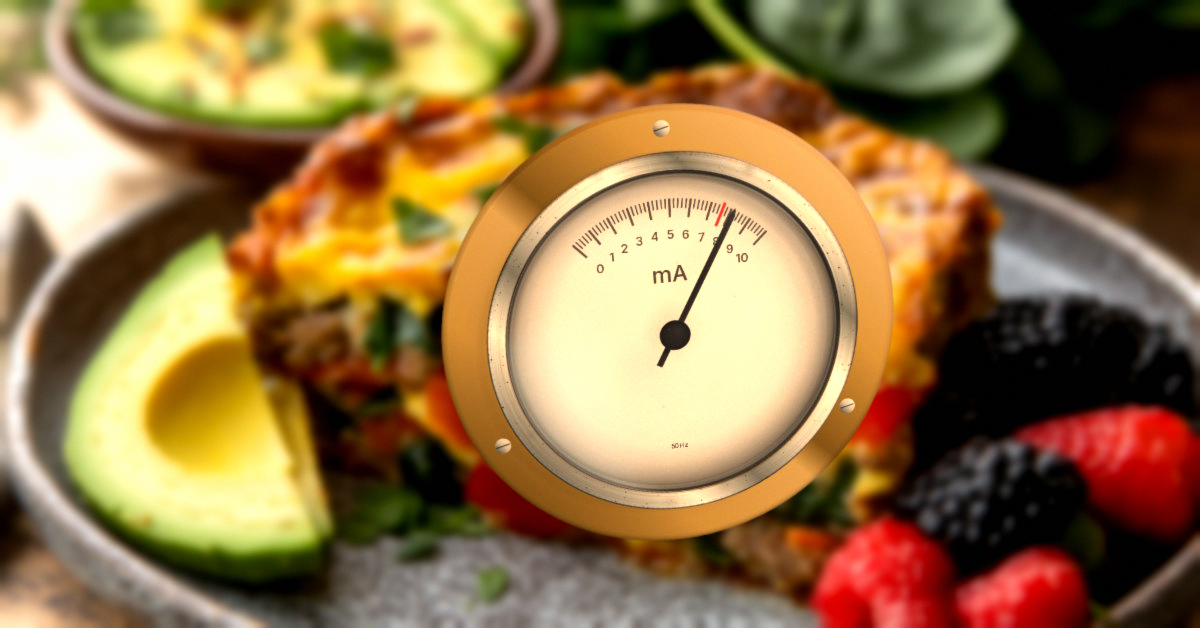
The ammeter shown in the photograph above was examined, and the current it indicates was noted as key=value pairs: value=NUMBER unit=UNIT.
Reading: value=8 unit=mA
